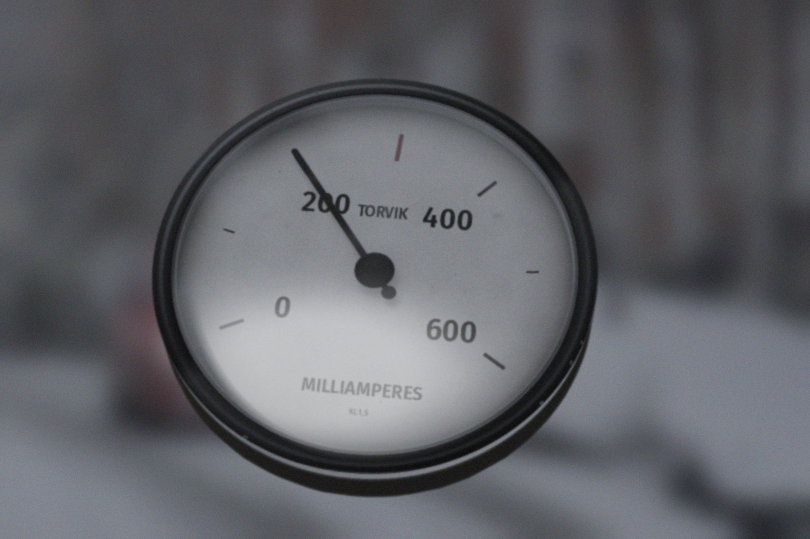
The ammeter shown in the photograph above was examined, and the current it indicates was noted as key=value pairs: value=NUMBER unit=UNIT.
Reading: value=200 unit=mA
